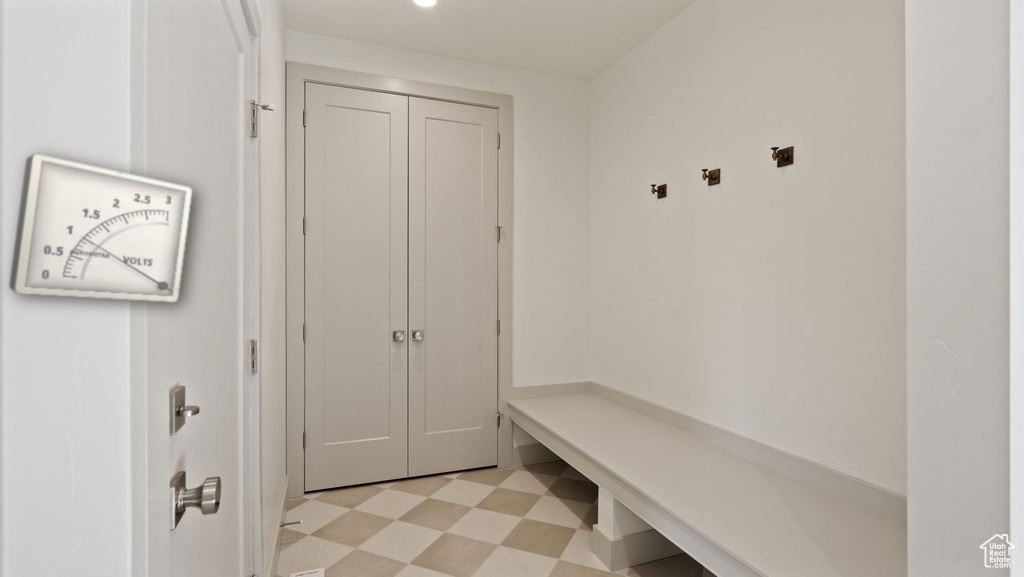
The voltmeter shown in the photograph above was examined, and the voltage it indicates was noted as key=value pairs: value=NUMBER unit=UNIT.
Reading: value=1 unit=V
